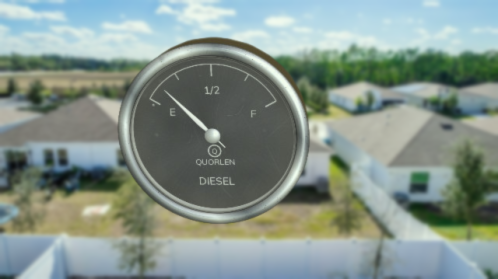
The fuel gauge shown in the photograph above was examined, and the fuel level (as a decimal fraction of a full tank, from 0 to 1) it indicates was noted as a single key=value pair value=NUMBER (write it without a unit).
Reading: value=0.125
